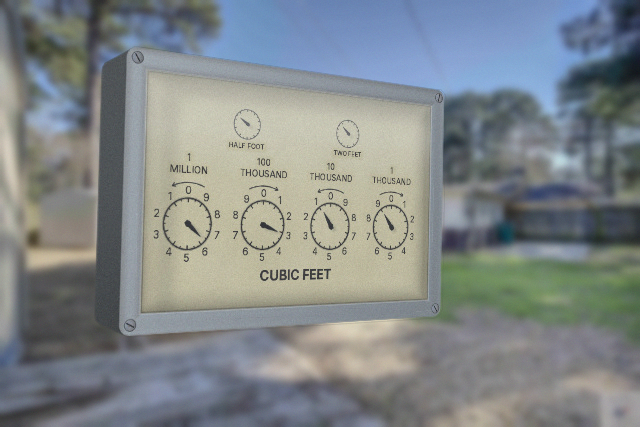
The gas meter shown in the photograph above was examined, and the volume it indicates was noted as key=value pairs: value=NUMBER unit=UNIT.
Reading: value=630900 unit=ft³
